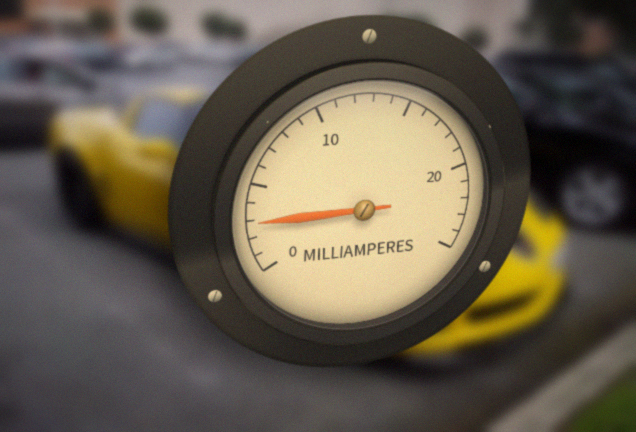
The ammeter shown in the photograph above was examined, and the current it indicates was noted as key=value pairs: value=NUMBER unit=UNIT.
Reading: value=3 unit=mA
